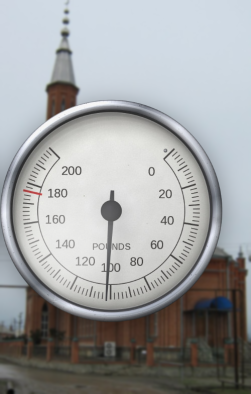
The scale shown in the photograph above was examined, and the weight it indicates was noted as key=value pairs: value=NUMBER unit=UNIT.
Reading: value=102 unit=lb
